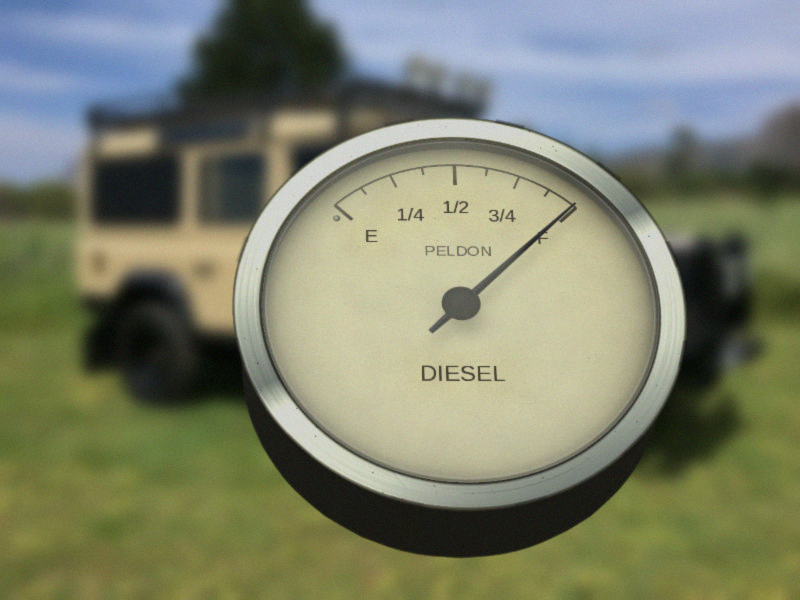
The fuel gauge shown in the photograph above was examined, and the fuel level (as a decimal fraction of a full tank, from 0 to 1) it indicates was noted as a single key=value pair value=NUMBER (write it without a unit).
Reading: value=1
